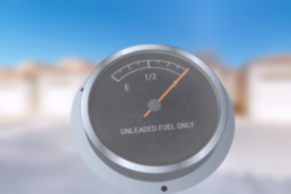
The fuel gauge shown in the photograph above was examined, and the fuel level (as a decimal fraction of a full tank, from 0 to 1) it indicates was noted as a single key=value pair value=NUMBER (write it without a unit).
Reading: value=1
